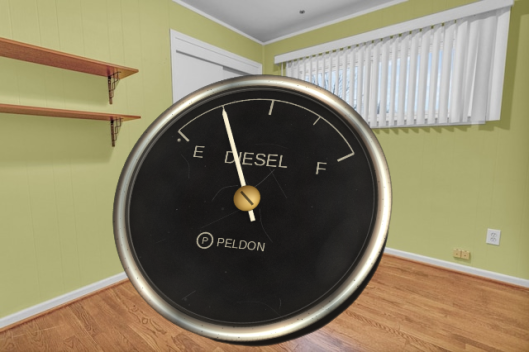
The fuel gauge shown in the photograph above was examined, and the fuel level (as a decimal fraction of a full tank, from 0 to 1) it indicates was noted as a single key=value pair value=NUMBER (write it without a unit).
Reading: value=0.25
